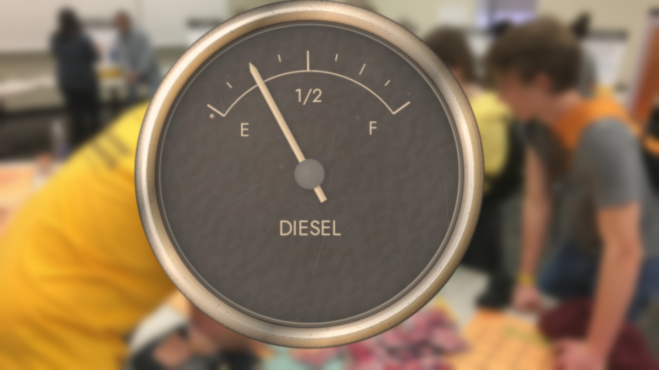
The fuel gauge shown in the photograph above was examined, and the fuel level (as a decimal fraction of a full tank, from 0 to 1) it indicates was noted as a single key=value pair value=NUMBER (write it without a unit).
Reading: value=0.25
